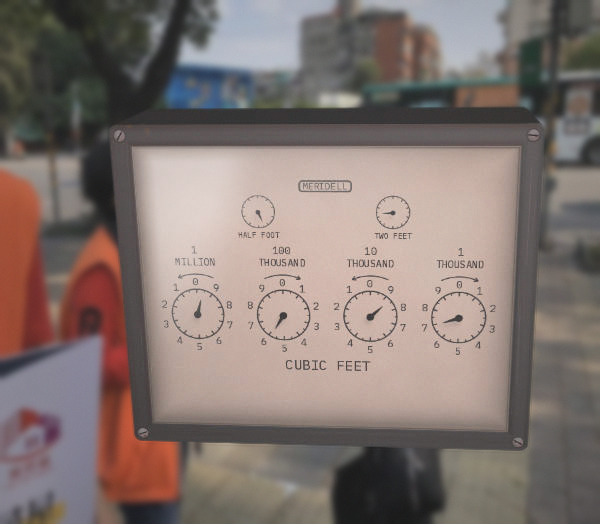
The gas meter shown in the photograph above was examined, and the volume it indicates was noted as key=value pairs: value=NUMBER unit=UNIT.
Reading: value=958700 unit=ft³
